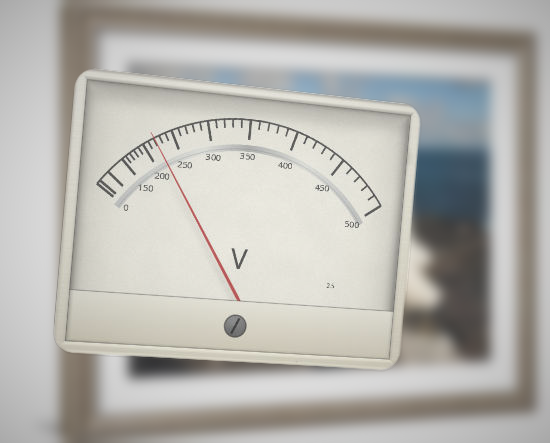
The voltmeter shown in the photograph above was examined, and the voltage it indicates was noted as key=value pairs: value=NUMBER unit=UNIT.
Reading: value=220 unit=V
